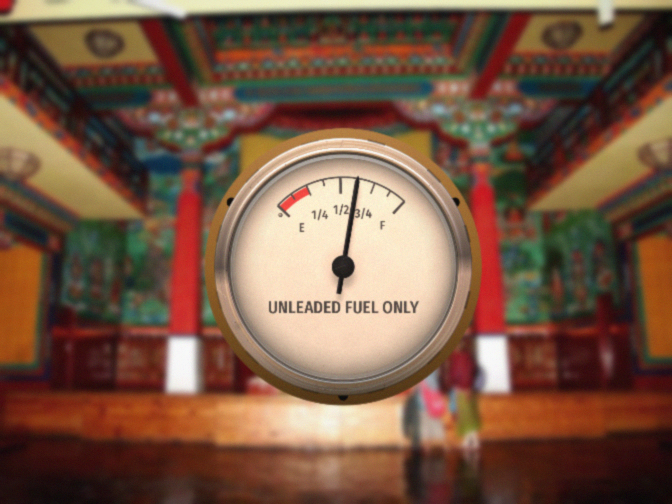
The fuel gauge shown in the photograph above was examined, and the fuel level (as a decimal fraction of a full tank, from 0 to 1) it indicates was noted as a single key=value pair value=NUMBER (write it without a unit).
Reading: value=0.625
